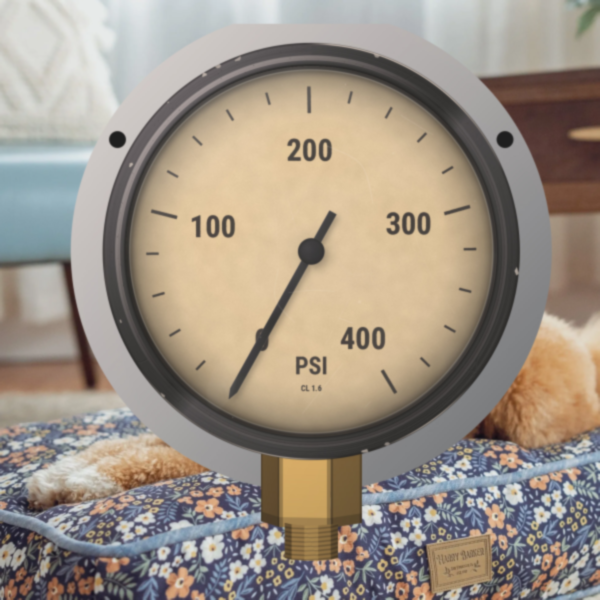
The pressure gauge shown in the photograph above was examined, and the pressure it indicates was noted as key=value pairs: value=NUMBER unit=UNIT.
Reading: value=0 unit=psi
